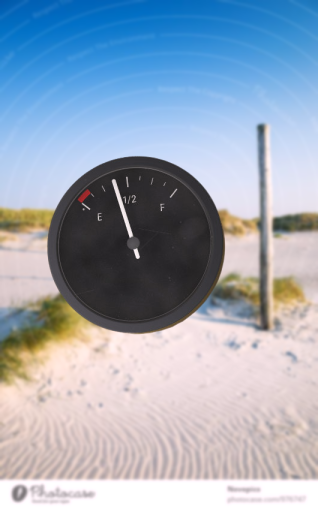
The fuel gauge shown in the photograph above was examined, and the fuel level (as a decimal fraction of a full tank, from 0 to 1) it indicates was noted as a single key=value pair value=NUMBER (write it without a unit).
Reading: value=0.375
